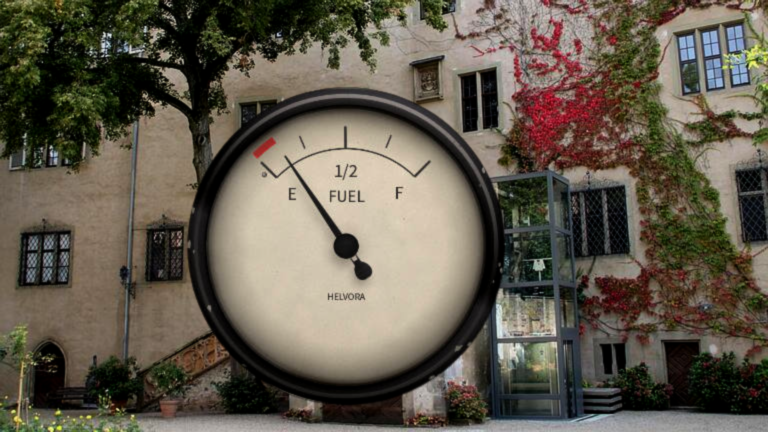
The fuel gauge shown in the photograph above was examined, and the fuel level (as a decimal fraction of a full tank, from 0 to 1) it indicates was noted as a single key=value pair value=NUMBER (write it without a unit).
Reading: value=0.125
